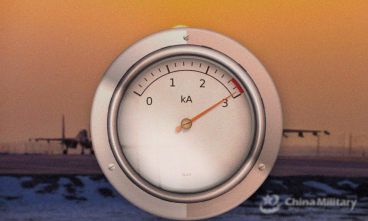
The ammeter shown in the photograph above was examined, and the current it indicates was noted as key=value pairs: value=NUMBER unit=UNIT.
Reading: value=2.9 unit=kA
